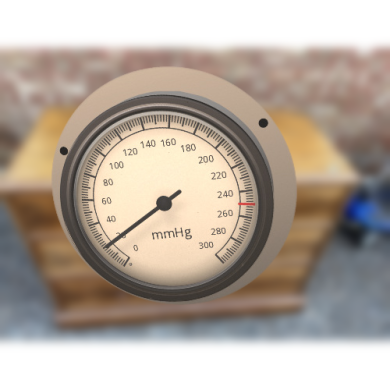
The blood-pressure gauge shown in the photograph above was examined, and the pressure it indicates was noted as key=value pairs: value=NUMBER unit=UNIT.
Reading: value=20 unit=mmHg
